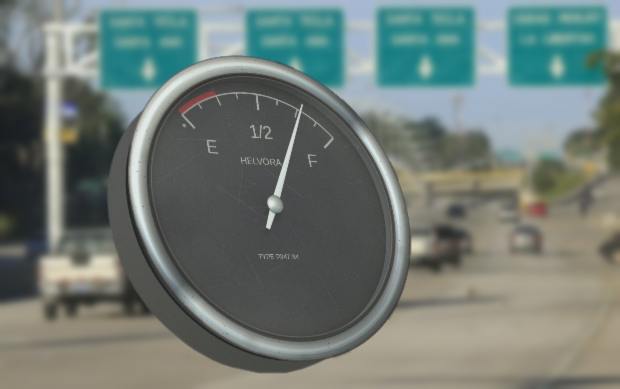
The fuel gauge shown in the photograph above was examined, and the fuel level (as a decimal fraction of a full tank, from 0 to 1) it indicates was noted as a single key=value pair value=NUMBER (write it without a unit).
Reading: value=0.75
